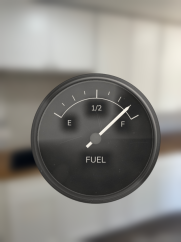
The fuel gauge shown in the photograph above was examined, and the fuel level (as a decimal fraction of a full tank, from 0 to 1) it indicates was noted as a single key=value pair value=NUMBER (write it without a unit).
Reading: value=0.875
